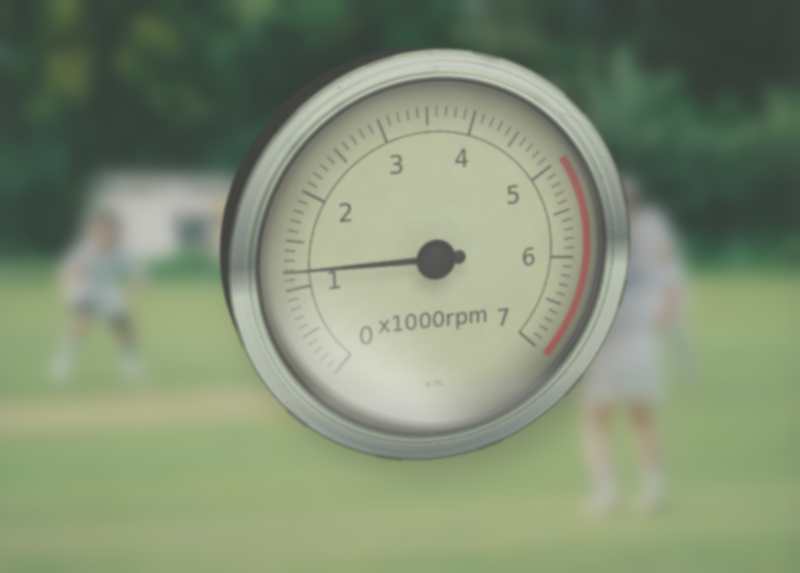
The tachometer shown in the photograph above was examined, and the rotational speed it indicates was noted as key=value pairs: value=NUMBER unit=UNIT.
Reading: value=1200 unit=rpm
